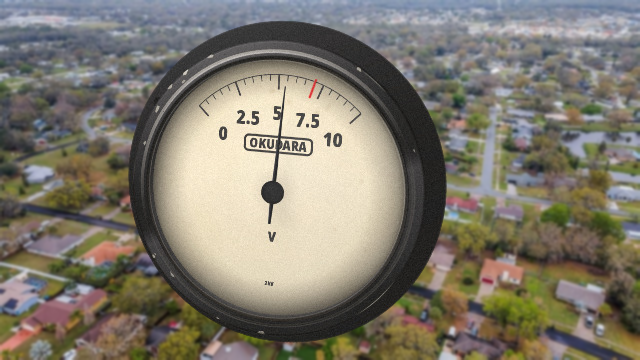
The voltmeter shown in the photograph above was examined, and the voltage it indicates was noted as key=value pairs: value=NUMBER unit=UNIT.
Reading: value=5.5 unit=V
